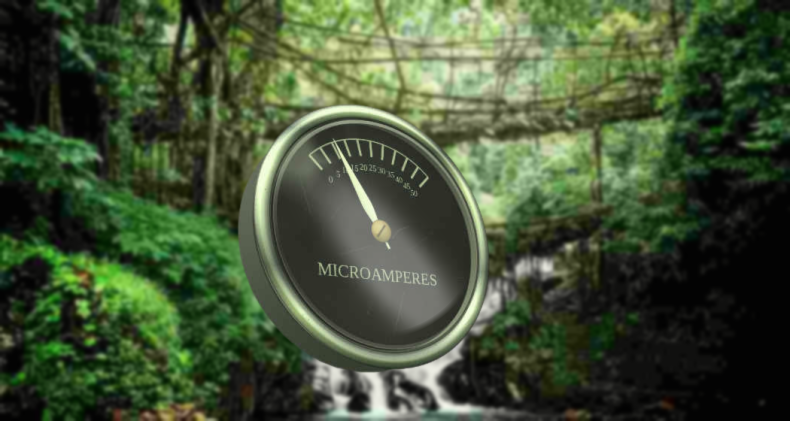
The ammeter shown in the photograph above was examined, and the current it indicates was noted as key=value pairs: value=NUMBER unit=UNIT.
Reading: value=10 unit=µA
